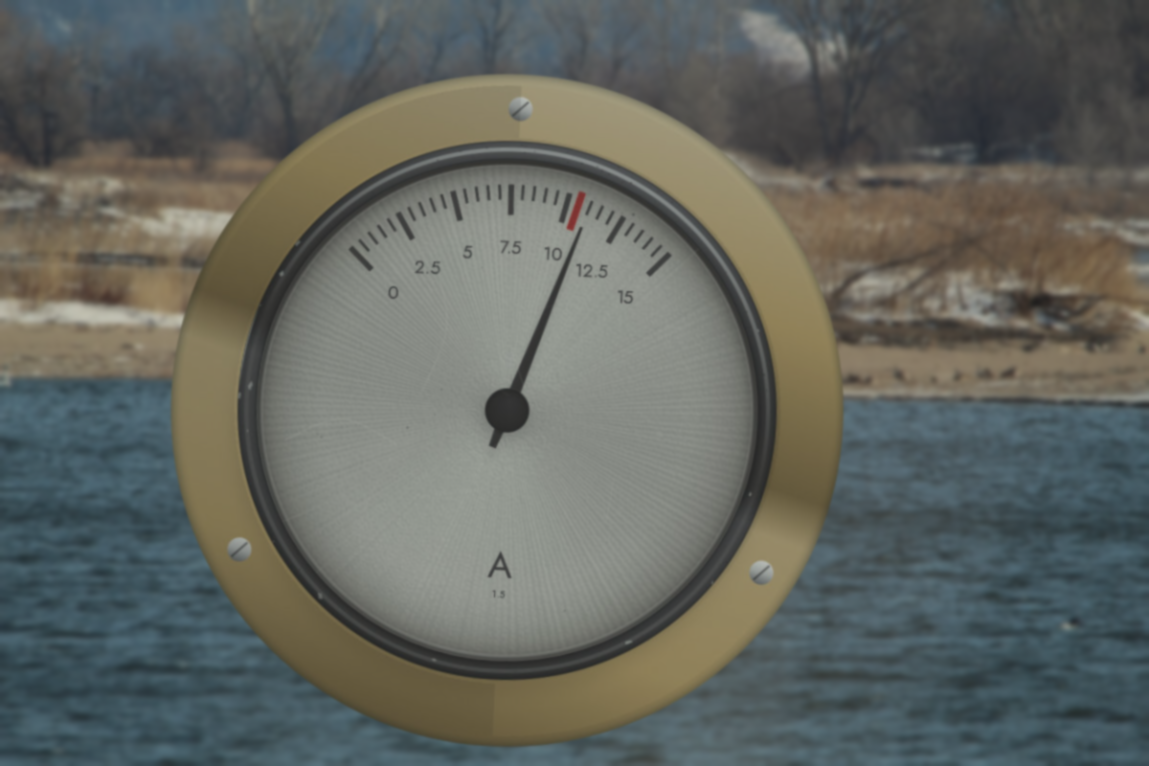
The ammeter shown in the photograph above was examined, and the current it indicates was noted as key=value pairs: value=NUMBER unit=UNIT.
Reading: value=11 unit=A
